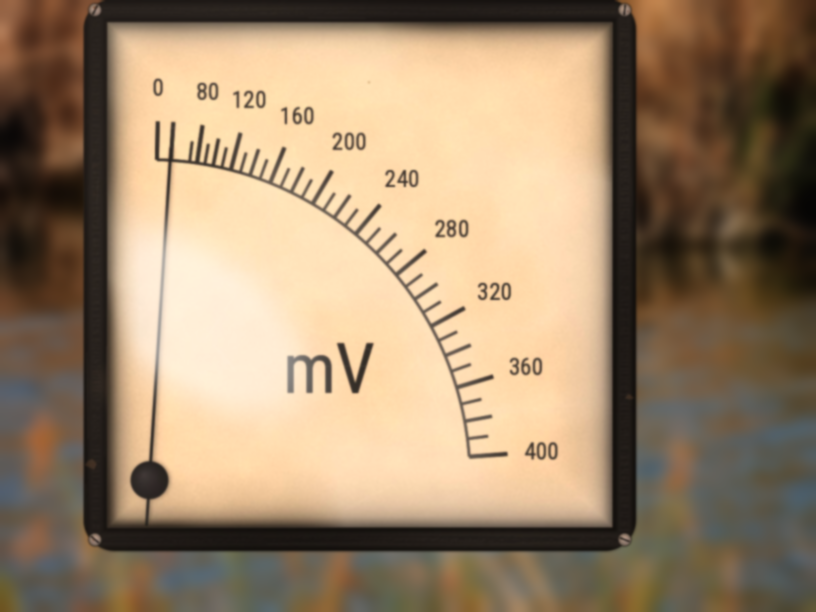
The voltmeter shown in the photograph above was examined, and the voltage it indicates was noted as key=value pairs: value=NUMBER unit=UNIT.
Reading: value=40 unit=mV
